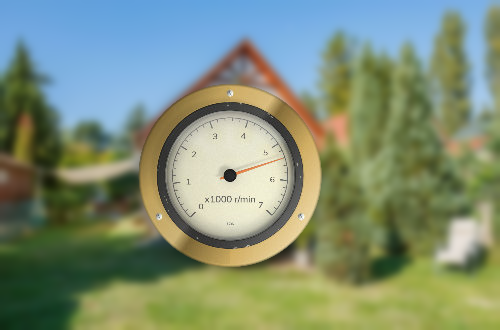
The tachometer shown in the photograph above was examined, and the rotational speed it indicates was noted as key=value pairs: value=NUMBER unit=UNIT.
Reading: value=5400 unit=rpm
